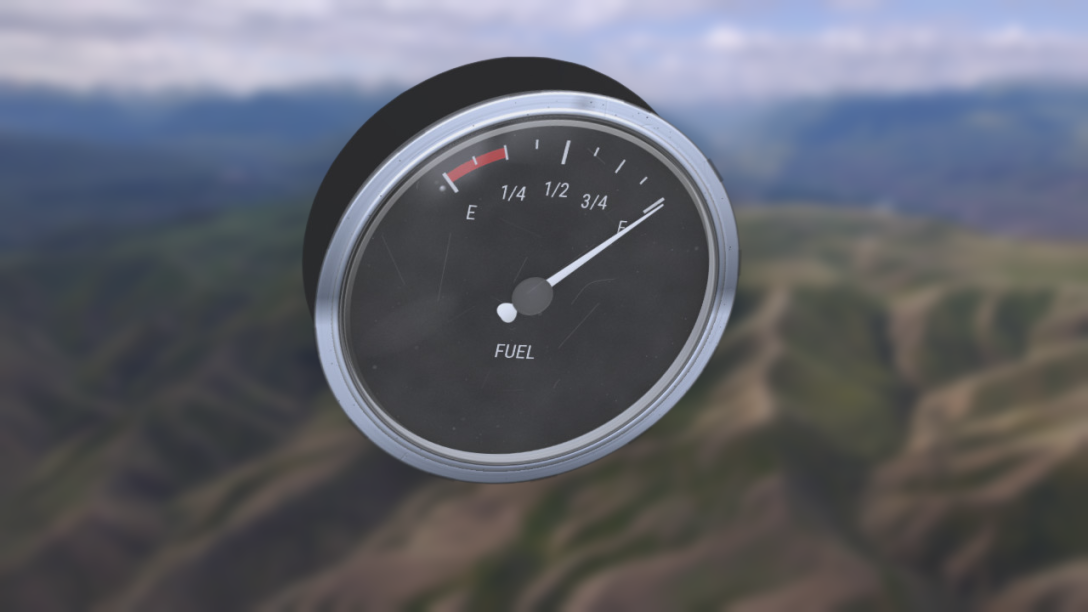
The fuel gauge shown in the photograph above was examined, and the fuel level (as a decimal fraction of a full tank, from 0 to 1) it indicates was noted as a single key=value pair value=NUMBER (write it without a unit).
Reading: value=1
